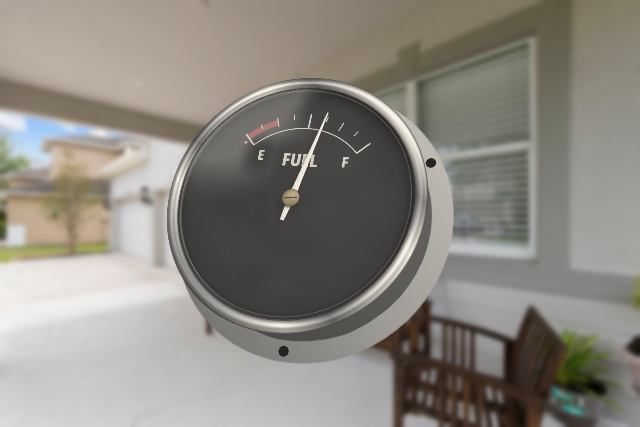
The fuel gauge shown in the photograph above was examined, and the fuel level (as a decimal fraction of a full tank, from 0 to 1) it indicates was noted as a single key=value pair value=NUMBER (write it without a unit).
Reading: value=0.625
